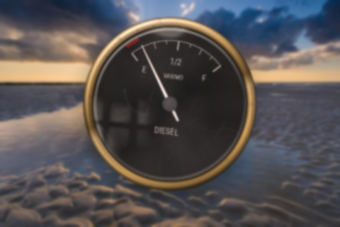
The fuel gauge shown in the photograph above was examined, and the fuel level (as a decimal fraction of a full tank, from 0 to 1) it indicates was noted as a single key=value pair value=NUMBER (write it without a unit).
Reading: value=0.125
